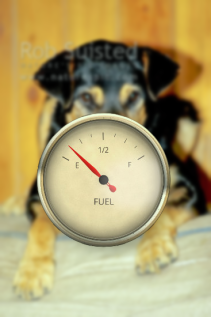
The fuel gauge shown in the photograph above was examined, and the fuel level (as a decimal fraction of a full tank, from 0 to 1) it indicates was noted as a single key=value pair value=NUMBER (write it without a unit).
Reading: value=0.125
